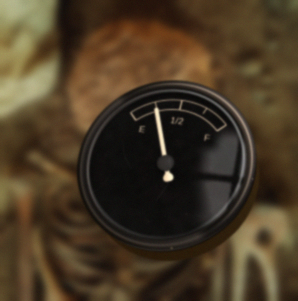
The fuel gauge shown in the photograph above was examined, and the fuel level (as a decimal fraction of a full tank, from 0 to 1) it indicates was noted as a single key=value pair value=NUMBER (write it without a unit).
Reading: value=0.25
